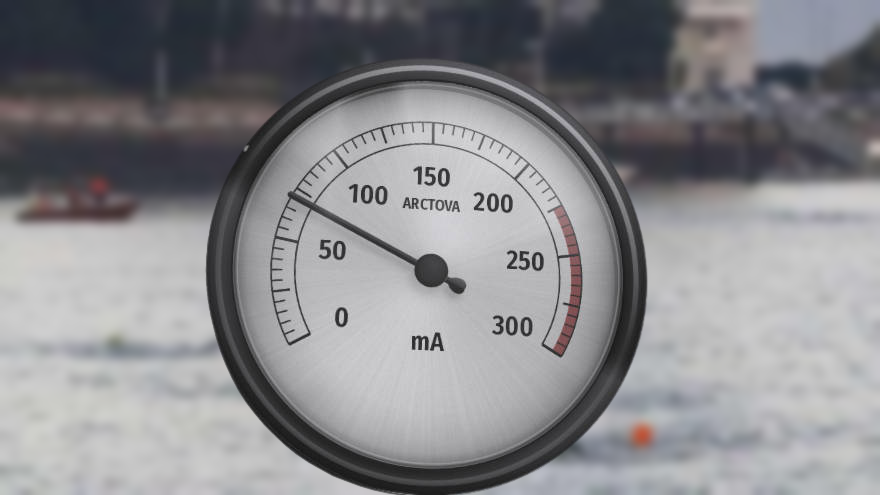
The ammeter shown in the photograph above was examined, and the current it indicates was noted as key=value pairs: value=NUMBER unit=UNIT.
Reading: value=70 unit=mA
